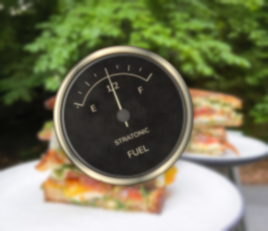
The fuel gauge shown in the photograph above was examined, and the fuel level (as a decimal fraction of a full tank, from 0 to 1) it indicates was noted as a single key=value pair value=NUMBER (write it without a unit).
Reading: value=0.5
